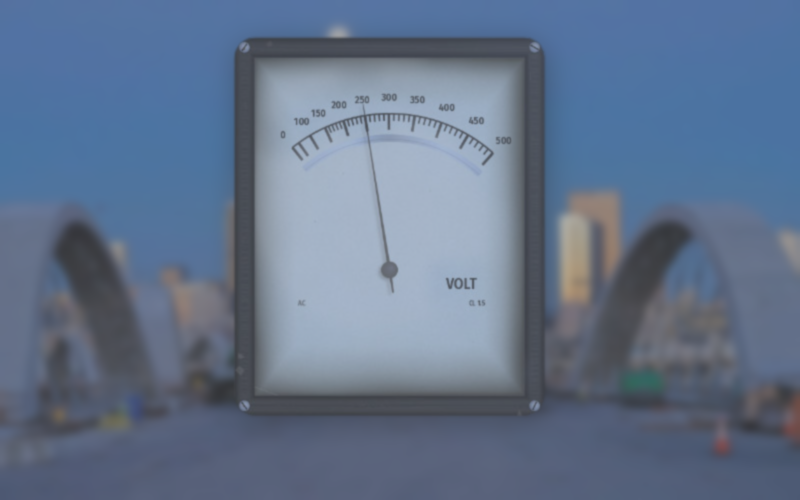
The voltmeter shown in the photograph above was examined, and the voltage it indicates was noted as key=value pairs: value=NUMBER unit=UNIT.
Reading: value=250 unit=V
